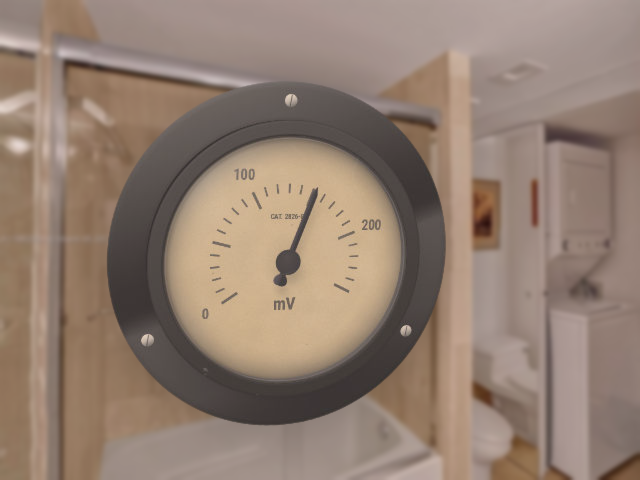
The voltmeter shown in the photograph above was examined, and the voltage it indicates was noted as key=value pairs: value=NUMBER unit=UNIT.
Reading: value=150 unit=mV
